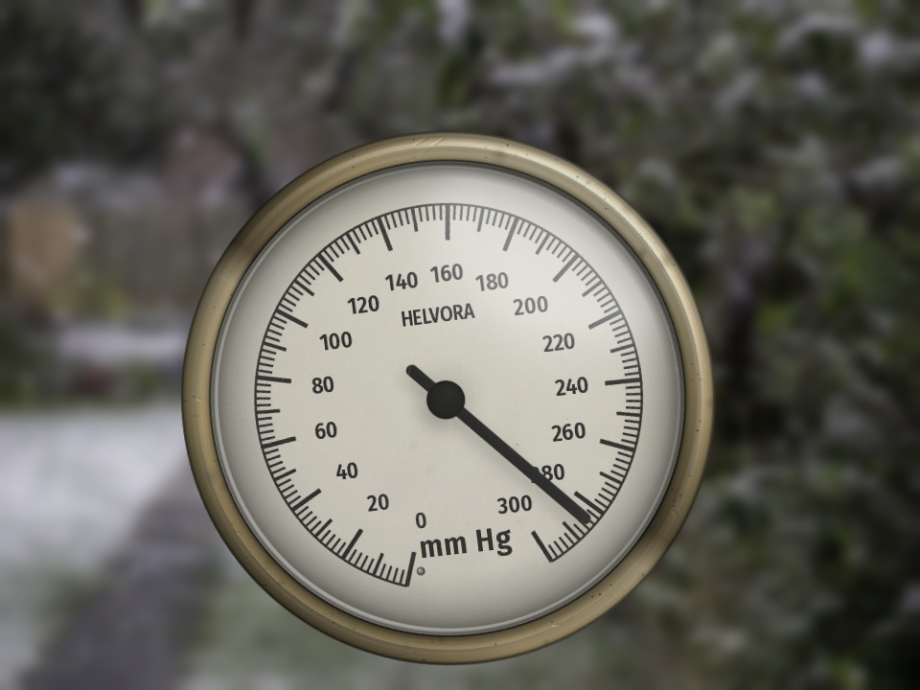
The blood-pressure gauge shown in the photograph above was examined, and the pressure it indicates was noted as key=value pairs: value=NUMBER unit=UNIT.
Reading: value=284 unit=mmHg
